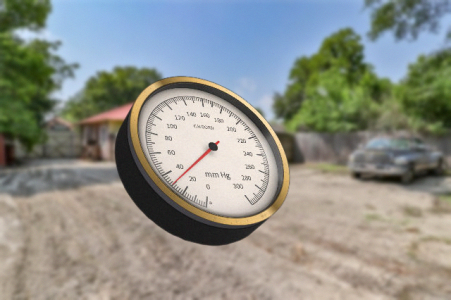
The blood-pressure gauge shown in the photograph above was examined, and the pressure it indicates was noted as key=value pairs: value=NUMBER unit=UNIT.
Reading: value=30 unit=mmHg
